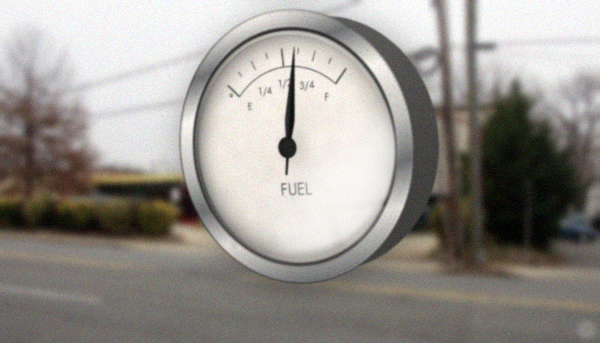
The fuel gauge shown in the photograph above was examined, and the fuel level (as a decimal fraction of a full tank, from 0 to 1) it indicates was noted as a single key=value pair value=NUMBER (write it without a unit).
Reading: value=0.625
